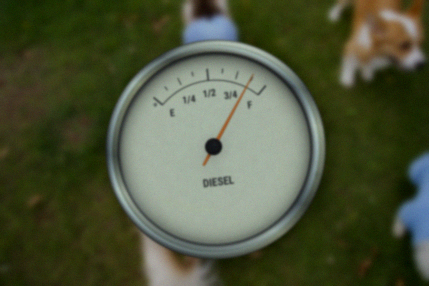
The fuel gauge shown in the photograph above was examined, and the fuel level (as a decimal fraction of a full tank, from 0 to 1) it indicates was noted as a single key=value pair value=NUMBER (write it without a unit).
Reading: value=0.875
